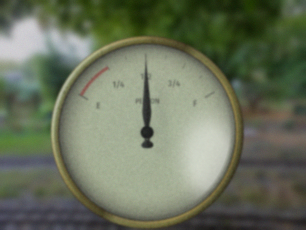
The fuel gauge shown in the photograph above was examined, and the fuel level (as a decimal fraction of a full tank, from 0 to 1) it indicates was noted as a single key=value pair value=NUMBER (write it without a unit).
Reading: value=0.5
